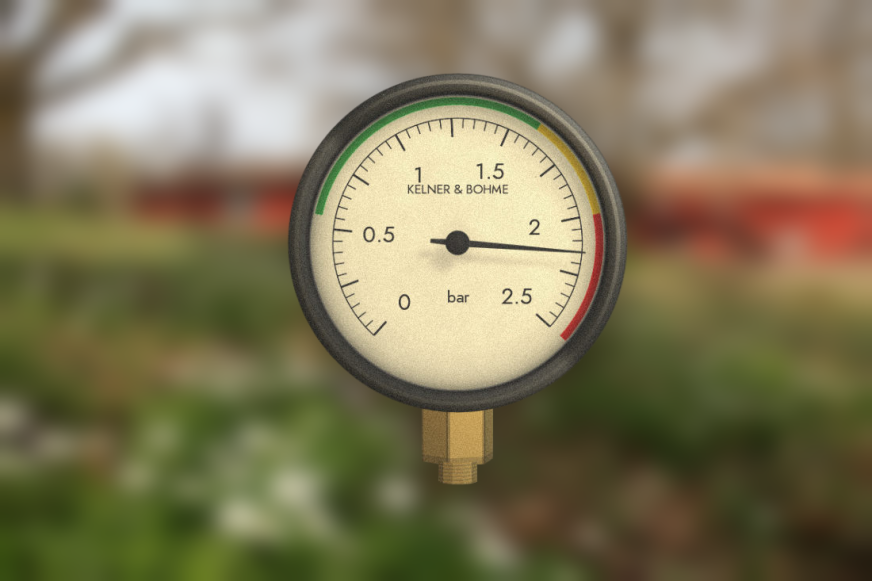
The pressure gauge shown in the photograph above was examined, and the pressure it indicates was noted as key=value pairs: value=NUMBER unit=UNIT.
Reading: value=2.15 unit=bar
